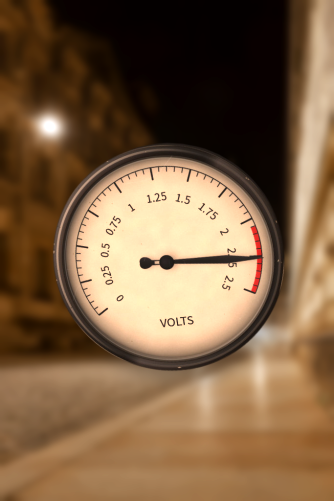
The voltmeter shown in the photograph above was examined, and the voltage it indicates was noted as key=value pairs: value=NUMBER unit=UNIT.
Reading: value=2.25 unit=V
